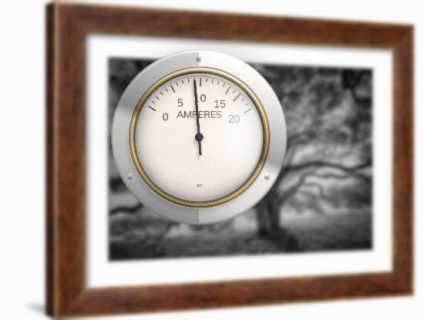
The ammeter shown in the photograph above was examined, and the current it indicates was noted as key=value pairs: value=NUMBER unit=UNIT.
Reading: value=9 unit=A
